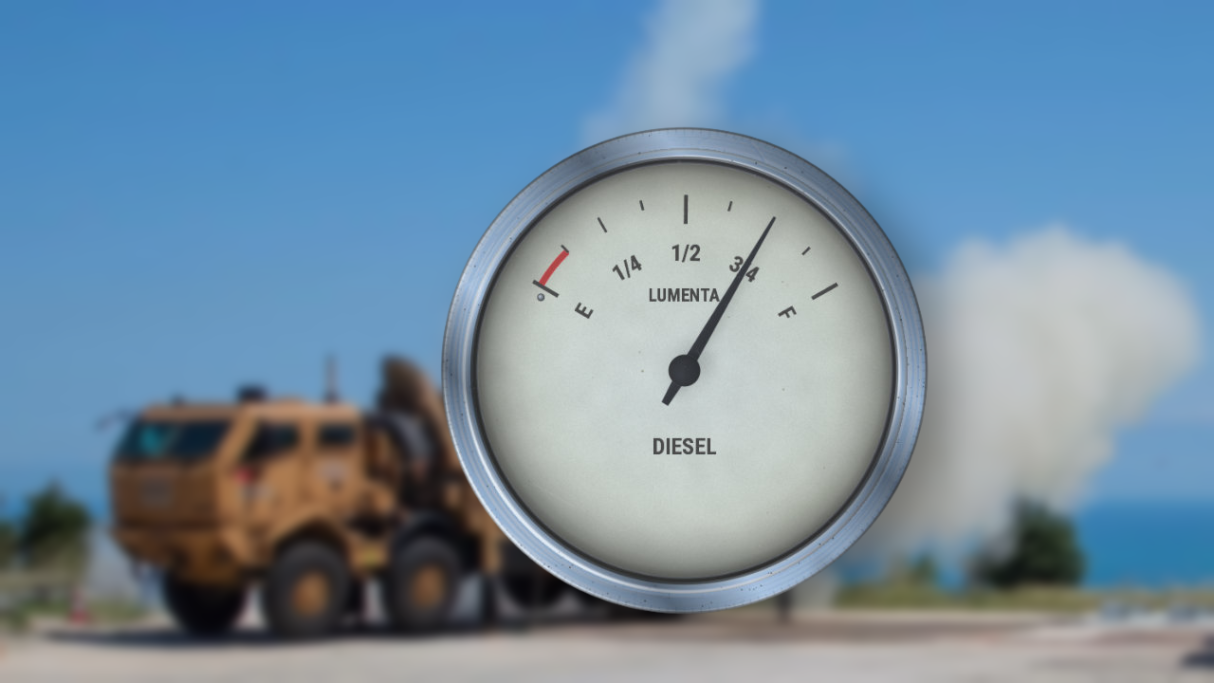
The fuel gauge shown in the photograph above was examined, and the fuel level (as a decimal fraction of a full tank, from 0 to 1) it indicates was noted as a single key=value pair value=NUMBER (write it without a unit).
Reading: value=0.75
